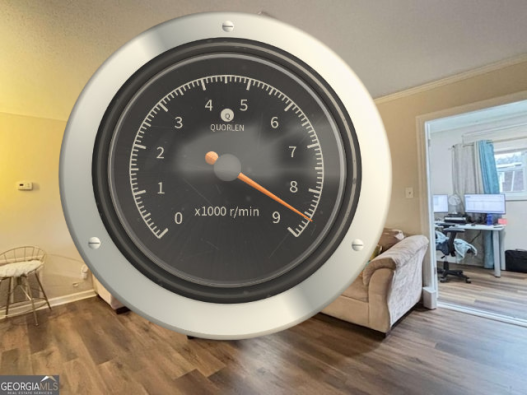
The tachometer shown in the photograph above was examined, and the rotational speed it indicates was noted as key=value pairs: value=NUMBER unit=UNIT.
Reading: value=8600 unit=rpm
